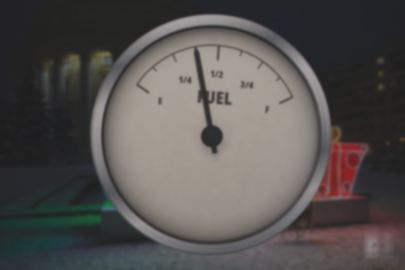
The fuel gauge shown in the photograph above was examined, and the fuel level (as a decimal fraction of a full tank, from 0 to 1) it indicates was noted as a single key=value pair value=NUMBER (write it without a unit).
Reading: value=0.375
